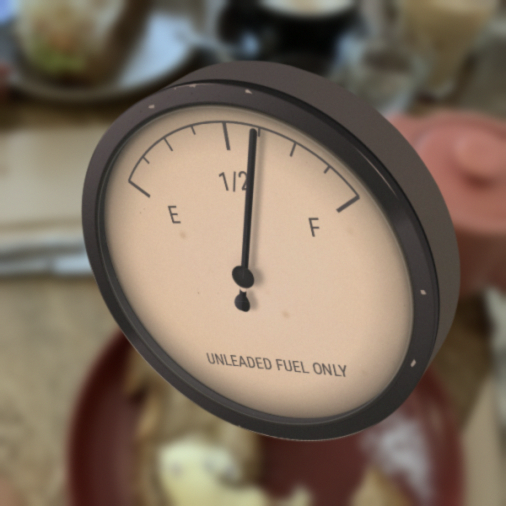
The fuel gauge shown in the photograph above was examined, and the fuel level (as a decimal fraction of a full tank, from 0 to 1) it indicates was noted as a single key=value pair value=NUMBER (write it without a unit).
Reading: value=0.625
